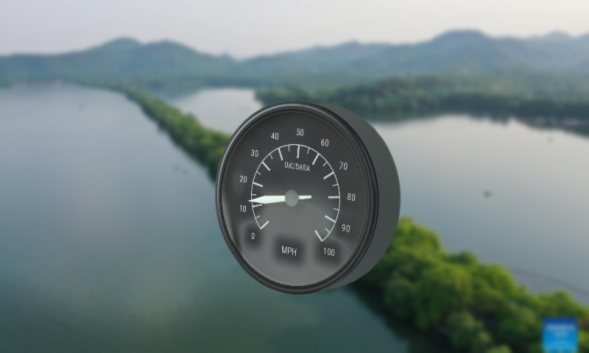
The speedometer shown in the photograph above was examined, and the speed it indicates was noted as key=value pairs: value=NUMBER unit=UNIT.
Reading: value=12.5 unit=mph
